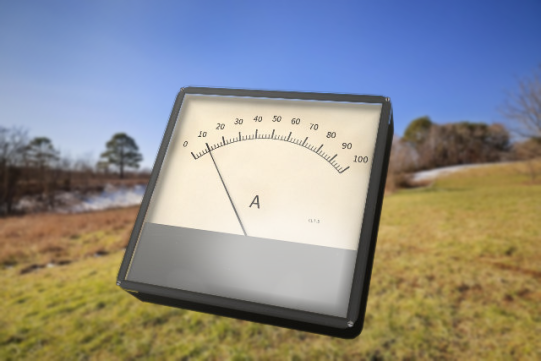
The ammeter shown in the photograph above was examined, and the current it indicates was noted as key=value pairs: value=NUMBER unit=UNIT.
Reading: value=10 unit=A
